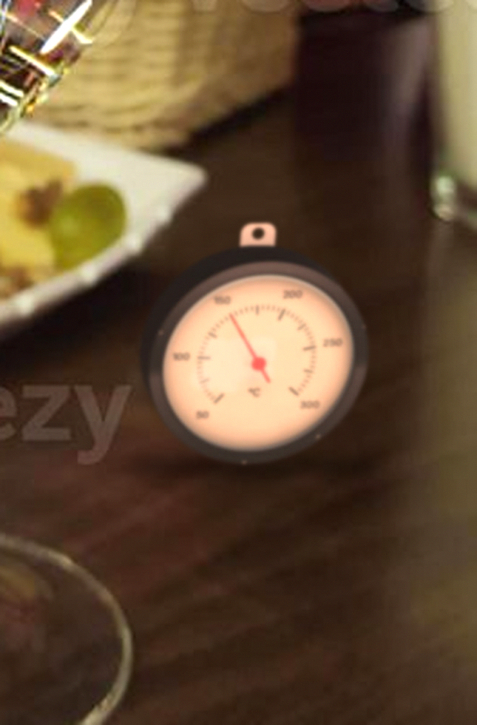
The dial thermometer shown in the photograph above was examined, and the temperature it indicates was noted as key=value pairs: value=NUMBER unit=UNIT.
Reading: value=150 unit=°C
